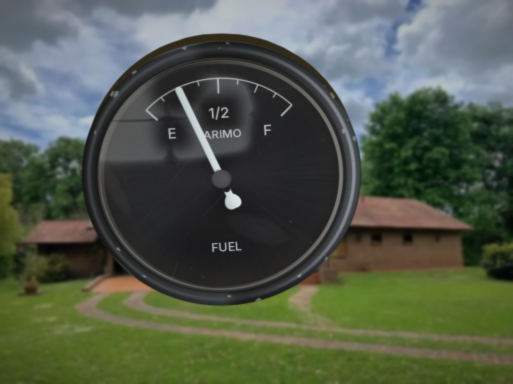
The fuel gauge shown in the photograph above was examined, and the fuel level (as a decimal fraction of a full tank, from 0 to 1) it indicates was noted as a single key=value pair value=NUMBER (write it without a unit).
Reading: value=0.25
